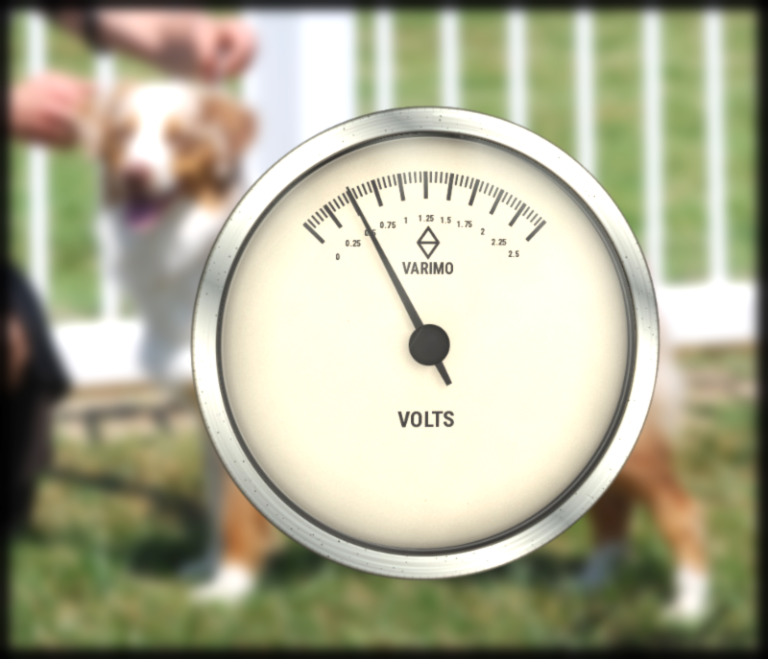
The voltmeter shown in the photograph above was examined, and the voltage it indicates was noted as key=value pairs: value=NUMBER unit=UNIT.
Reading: value=0.5 unit=V
